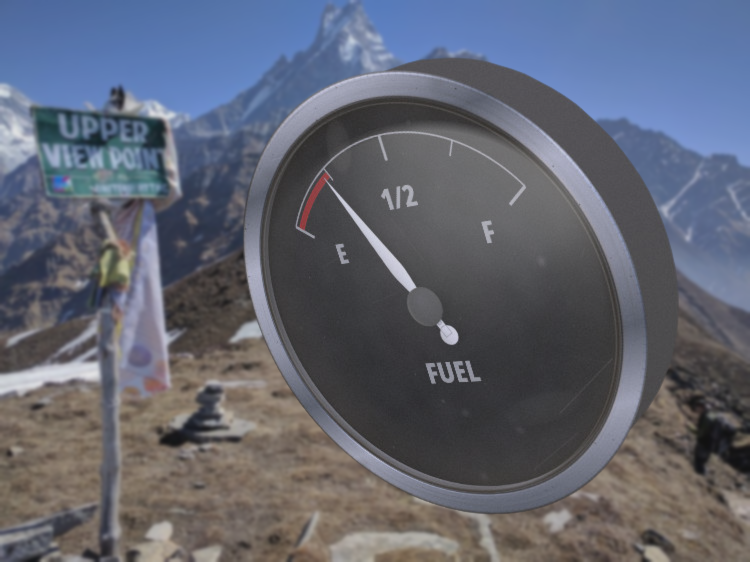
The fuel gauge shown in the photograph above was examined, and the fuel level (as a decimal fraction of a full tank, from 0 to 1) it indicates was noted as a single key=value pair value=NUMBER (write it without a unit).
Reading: value=0.25
